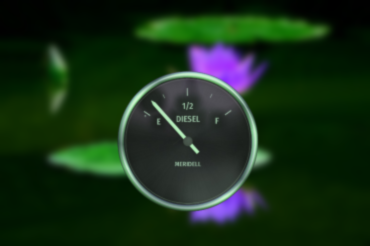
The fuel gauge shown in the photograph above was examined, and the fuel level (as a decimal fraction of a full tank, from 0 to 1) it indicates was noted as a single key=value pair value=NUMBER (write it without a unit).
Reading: value=0.125
